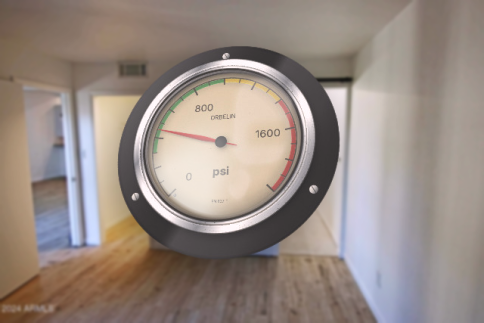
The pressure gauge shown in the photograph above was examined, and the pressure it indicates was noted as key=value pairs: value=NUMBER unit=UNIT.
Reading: value=450 unit=psi
